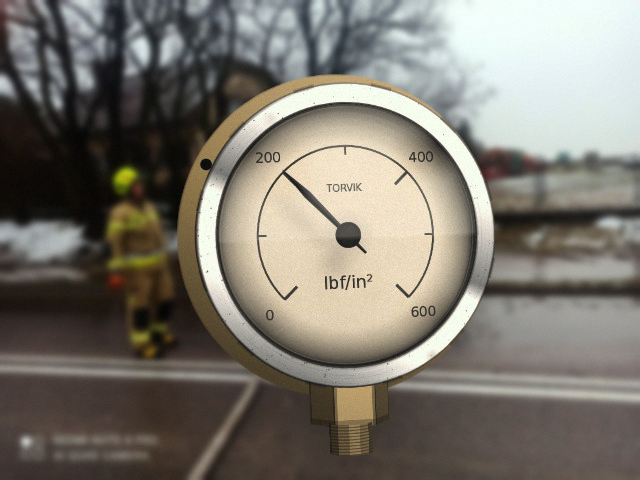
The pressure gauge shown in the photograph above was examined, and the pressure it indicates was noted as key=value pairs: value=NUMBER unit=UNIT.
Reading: value=200 unit=psi
